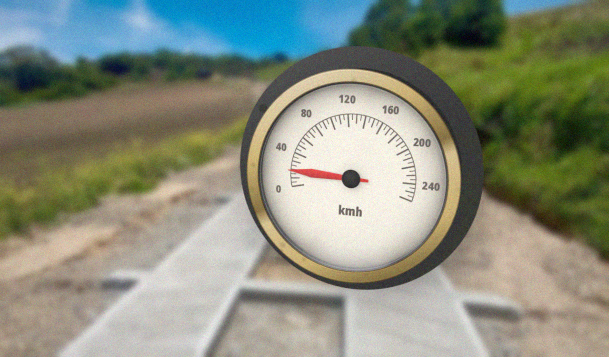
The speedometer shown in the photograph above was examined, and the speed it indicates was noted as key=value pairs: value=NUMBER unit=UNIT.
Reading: value=20 unit=km/h
